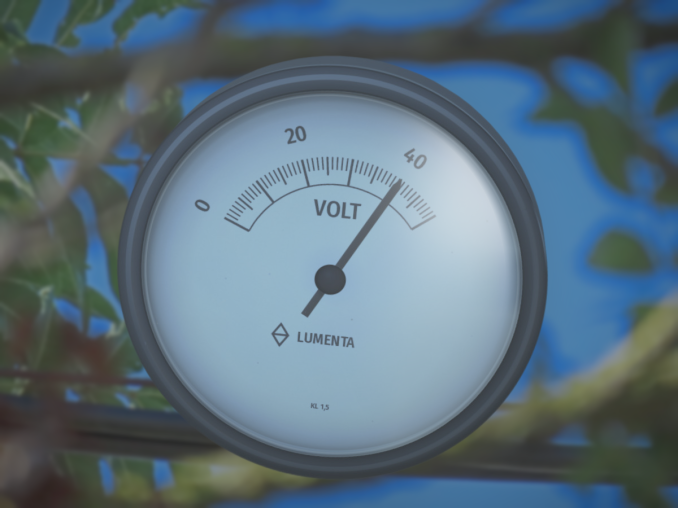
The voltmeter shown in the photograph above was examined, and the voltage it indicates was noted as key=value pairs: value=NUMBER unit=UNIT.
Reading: value=40 unit=V
